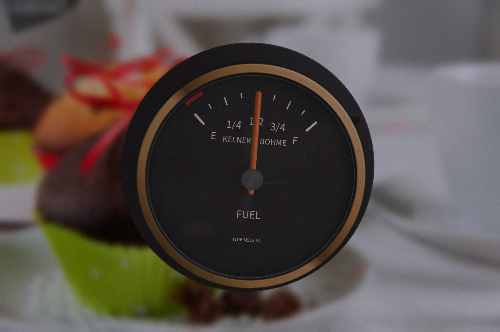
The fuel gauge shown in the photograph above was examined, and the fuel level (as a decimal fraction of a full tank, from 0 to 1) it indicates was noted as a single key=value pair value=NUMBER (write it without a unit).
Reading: value=0.5
